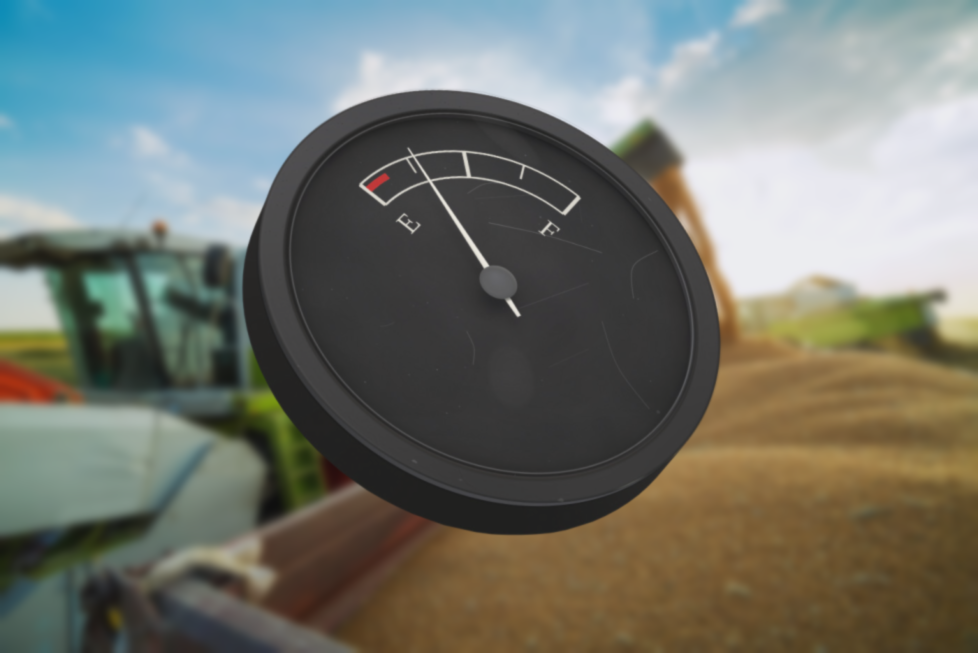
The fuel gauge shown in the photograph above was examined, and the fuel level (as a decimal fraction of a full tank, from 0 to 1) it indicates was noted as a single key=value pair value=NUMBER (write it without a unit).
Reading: value=0.25
